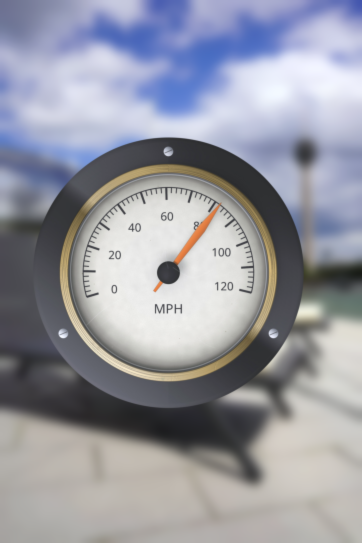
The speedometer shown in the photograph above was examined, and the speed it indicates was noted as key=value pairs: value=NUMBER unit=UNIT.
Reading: value=82 unit=mph
